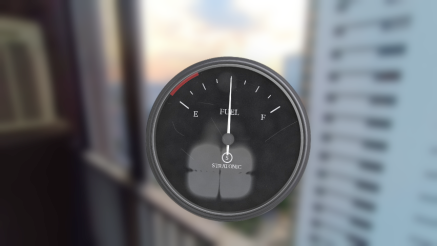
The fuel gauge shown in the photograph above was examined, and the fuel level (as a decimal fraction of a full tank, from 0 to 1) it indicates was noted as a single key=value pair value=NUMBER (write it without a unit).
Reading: value=0.5
